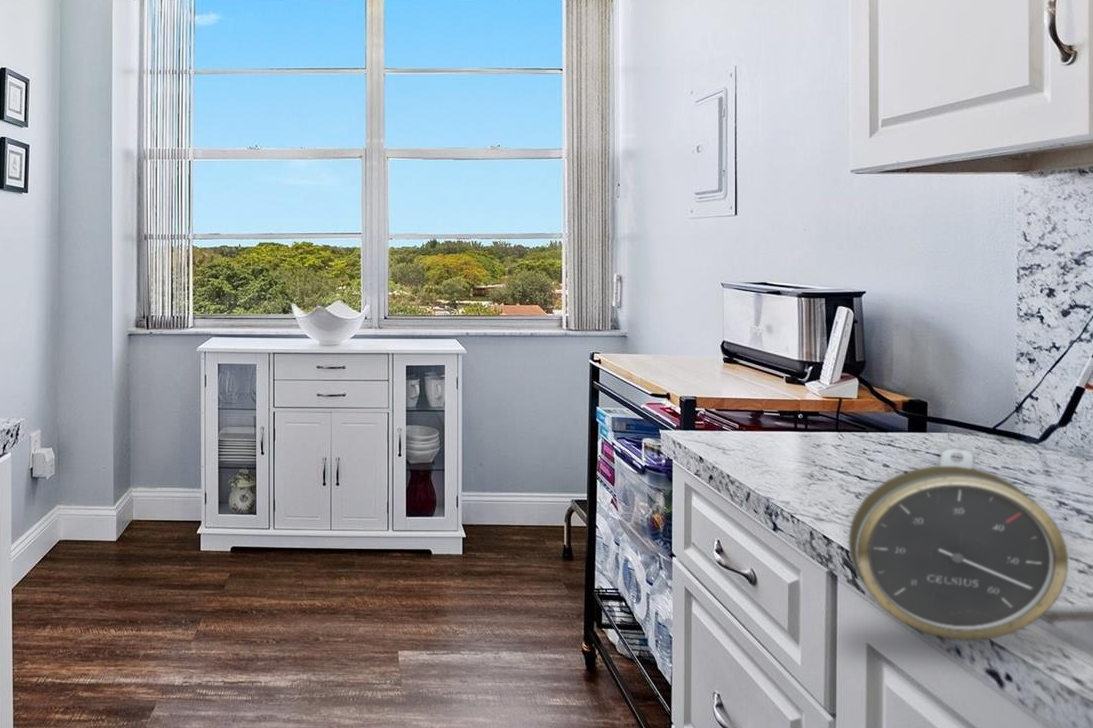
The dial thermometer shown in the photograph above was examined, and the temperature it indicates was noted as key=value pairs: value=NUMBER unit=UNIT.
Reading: value=55 unit=°C
